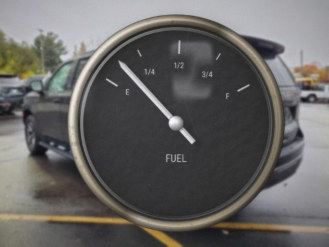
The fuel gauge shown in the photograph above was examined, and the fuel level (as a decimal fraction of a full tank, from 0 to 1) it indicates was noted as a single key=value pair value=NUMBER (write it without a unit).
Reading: value=0.125
